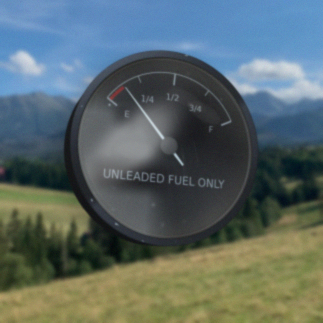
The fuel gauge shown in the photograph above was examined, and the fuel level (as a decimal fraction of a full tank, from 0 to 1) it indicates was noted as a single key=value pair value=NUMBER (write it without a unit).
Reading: value=0.125
